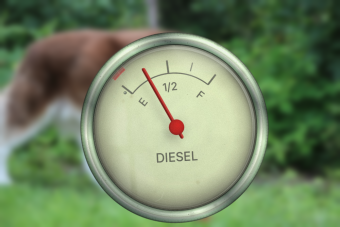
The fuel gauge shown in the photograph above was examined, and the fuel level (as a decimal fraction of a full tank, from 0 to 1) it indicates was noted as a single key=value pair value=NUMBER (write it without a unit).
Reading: value=0.25
